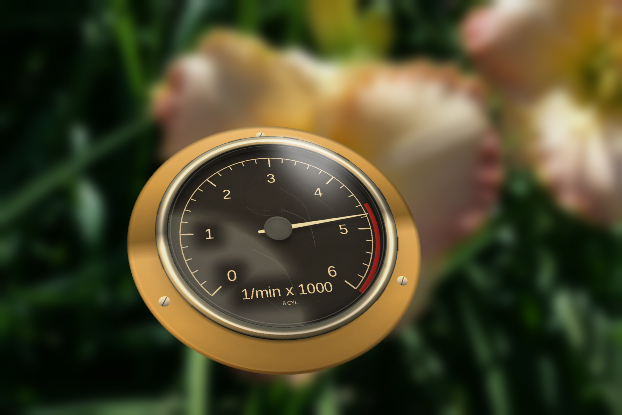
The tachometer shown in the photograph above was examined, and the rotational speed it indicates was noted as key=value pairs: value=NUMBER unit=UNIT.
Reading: value=4800 unit=rpm
